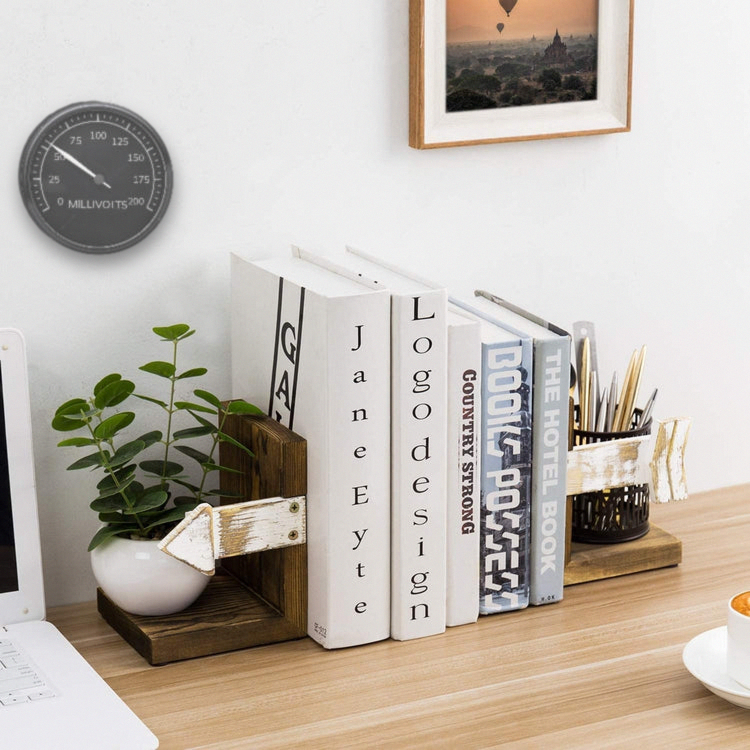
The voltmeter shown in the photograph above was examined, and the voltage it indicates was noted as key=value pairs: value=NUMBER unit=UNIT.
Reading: value=55 unit=mV
